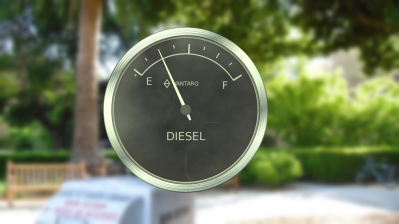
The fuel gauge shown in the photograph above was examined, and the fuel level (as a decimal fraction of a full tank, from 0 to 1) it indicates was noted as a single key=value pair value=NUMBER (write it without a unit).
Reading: value=0.25
